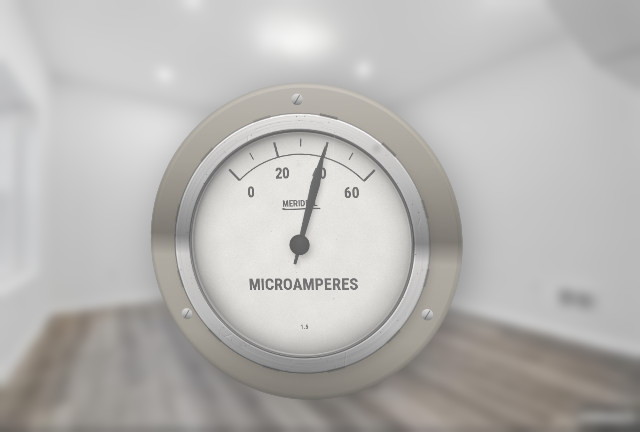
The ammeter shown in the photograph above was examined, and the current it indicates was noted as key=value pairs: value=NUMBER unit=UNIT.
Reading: value=40 unit=µA
